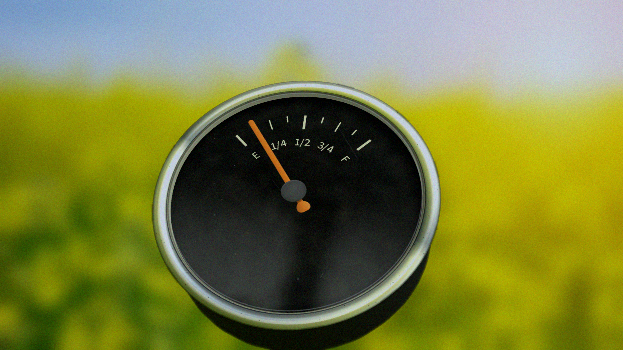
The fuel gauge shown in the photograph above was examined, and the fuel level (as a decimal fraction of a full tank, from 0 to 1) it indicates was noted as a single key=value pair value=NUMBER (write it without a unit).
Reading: value=0.125
